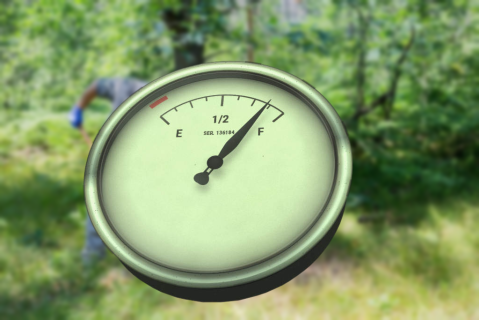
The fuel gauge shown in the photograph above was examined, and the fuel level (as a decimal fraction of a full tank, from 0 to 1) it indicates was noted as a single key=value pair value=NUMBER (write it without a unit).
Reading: value=0.875
